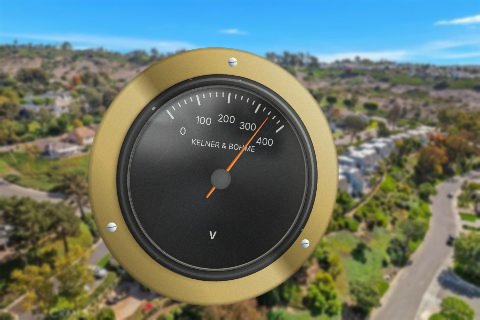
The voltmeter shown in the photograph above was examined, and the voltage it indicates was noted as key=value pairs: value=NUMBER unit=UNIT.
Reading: value=340 unit=V
